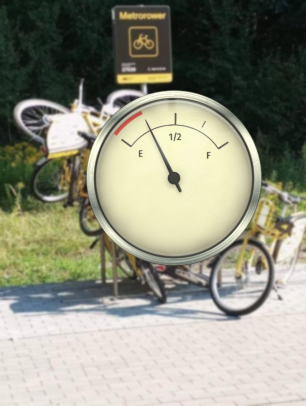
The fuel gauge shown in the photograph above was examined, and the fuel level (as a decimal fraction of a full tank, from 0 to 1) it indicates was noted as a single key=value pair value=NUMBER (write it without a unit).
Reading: value=0.25
